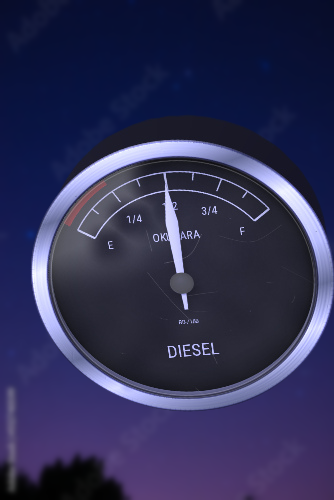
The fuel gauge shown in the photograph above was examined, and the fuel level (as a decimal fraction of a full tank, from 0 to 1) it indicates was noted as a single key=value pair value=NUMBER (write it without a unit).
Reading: value=0.5
